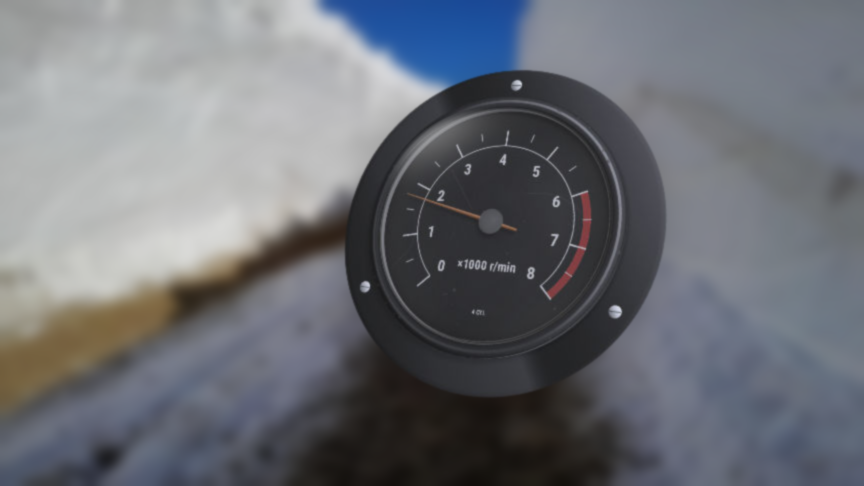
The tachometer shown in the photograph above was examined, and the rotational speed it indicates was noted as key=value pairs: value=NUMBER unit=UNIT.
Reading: value=1750 unit=rpm
